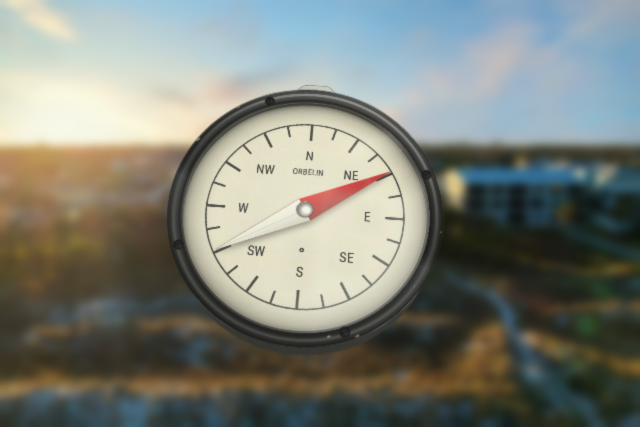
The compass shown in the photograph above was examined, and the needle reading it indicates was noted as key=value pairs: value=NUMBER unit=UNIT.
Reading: value=60 unit=°
